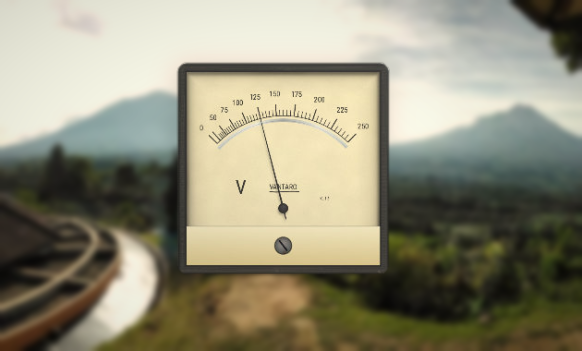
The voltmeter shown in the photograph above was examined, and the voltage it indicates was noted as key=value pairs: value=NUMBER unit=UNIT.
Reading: value=125 unit=V
